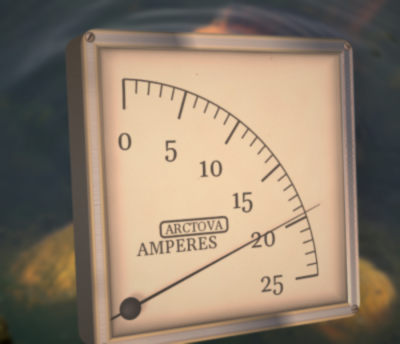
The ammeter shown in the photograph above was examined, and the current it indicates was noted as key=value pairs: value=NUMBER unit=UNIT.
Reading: value=19.5 unit=A
